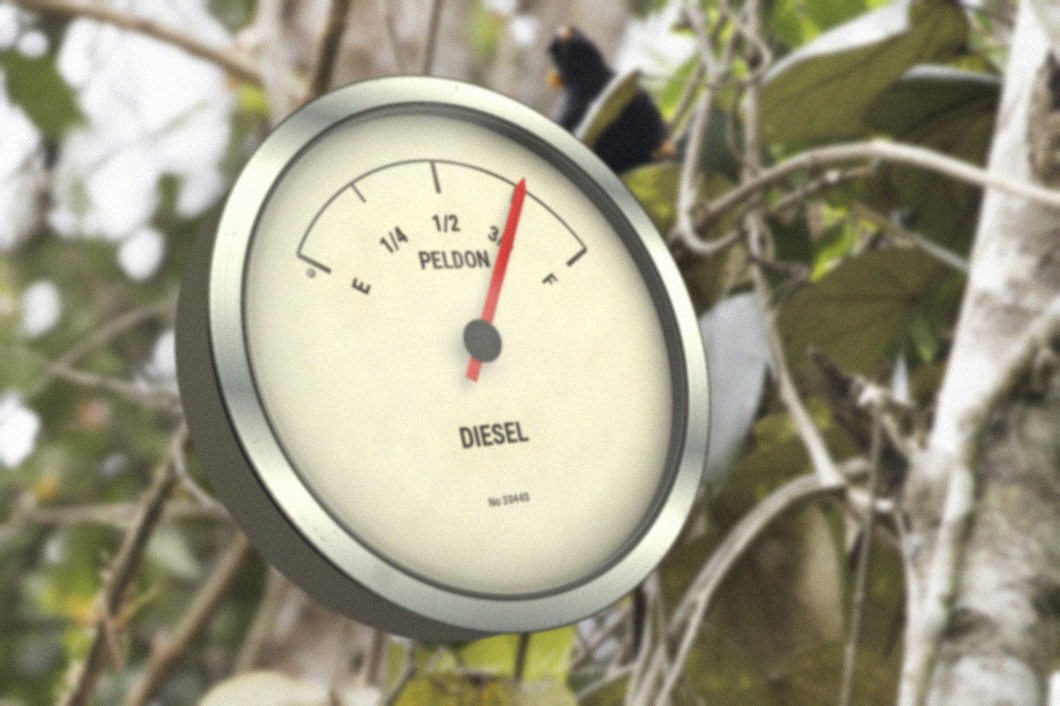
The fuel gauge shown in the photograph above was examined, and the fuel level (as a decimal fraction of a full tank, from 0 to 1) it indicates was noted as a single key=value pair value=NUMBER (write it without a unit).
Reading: value=0.75
